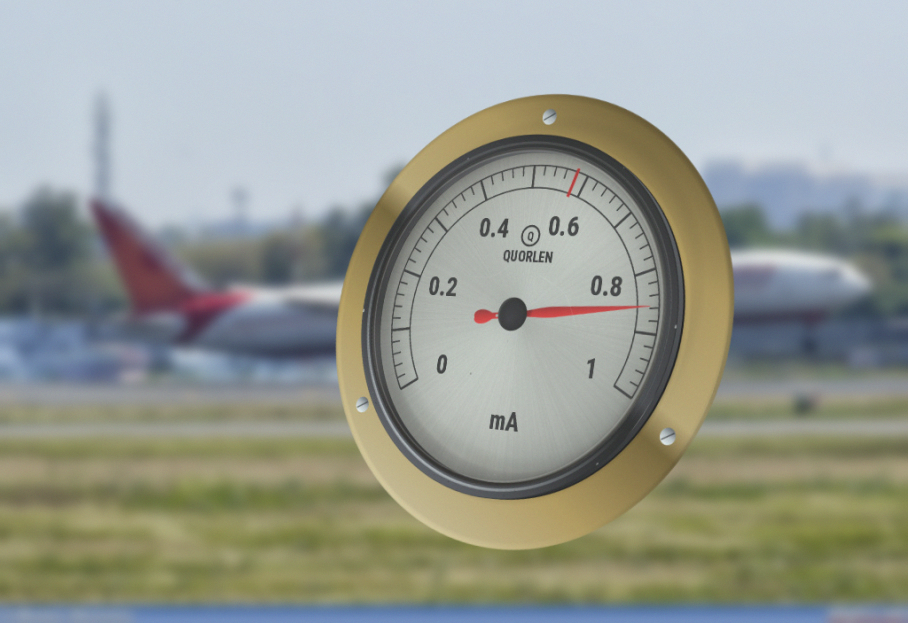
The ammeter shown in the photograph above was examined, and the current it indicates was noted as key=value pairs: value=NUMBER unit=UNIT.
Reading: value=0.86 unit=mA
